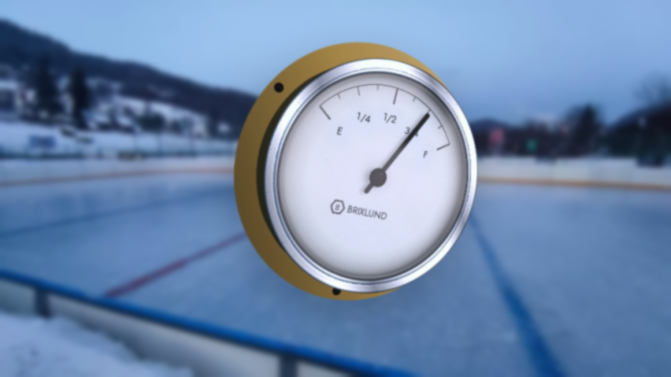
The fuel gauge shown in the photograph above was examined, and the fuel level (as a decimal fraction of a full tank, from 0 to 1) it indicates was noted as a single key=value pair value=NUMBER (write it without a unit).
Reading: value=0.75
